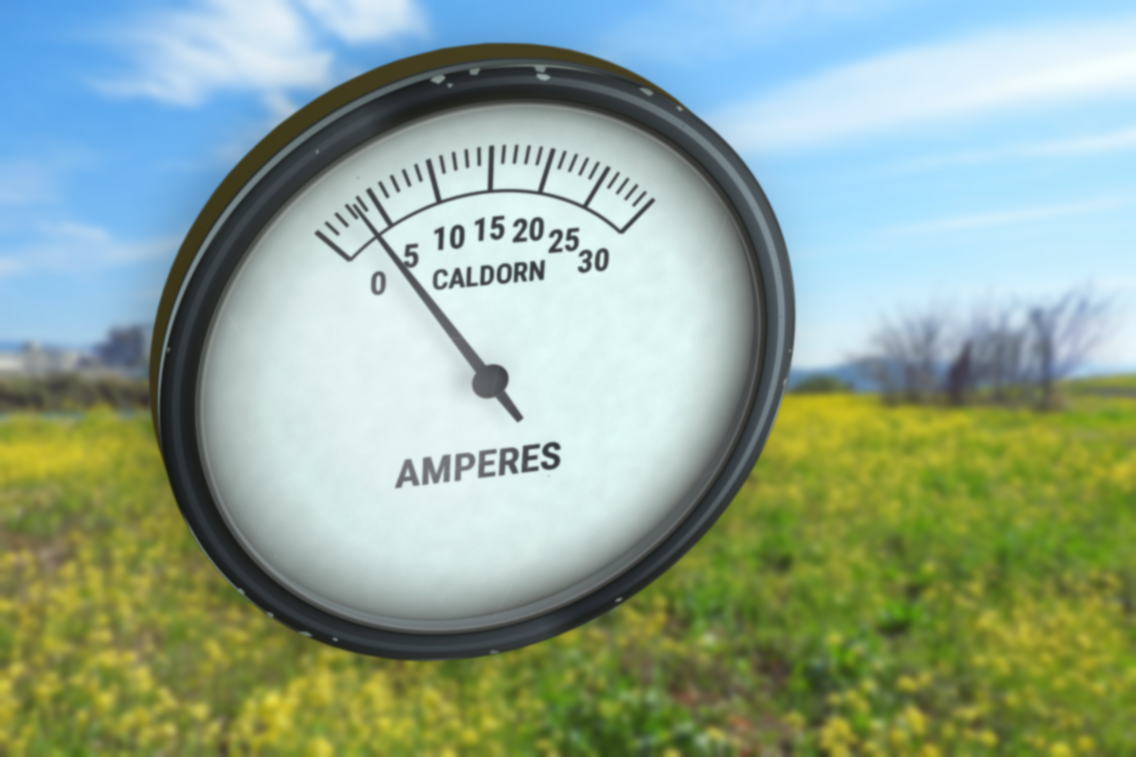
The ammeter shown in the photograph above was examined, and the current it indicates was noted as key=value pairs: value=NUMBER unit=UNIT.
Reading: value=3.5 unit=A
